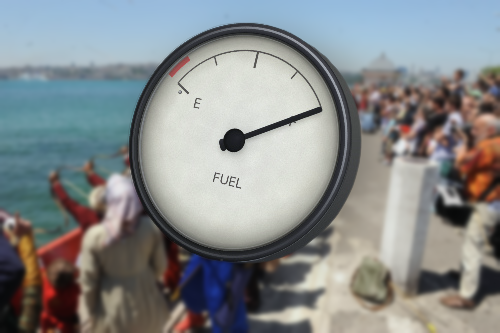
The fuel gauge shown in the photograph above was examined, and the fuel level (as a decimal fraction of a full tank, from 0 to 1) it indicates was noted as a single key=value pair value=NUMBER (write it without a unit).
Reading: value=1
